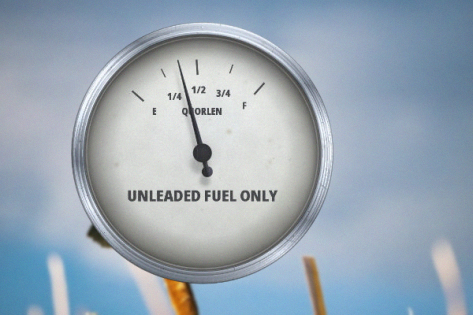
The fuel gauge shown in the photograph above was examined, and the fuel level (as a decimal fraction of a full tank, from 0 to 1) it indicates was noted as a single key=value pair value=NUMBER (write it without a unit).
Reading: value=0.375
